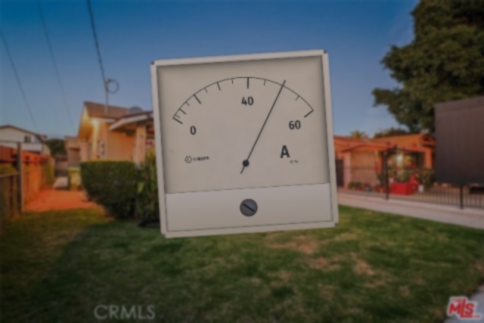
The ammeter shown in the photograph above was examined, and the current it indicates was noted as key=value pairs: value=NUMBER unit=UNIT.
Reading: value=50 unit=A
